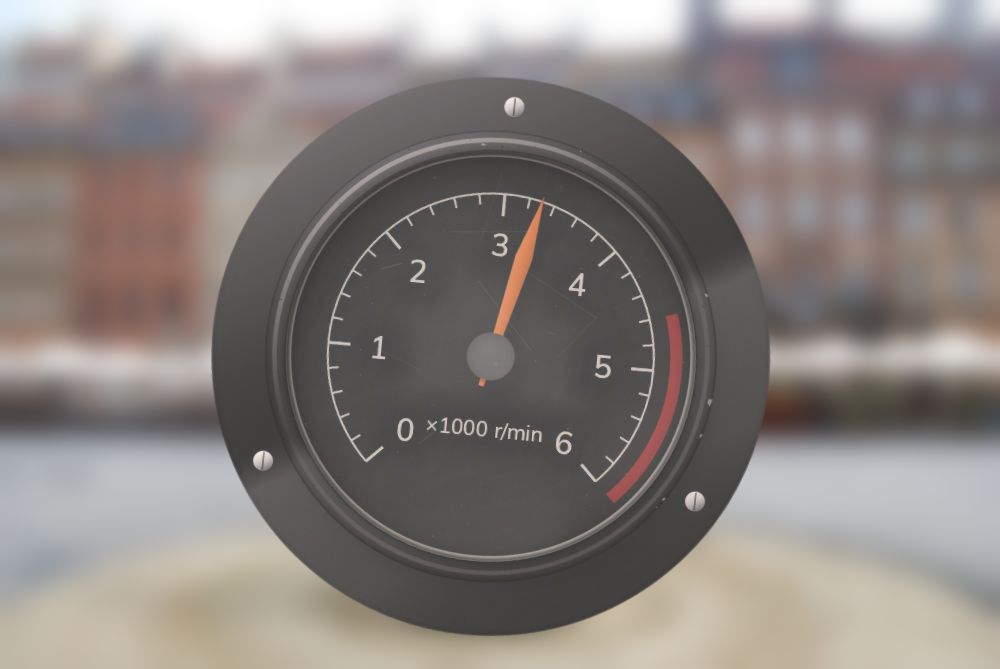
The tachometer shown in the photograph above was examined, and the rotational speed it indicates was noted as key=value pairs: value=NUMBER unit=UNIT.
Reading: value=3300 unit=rpm
